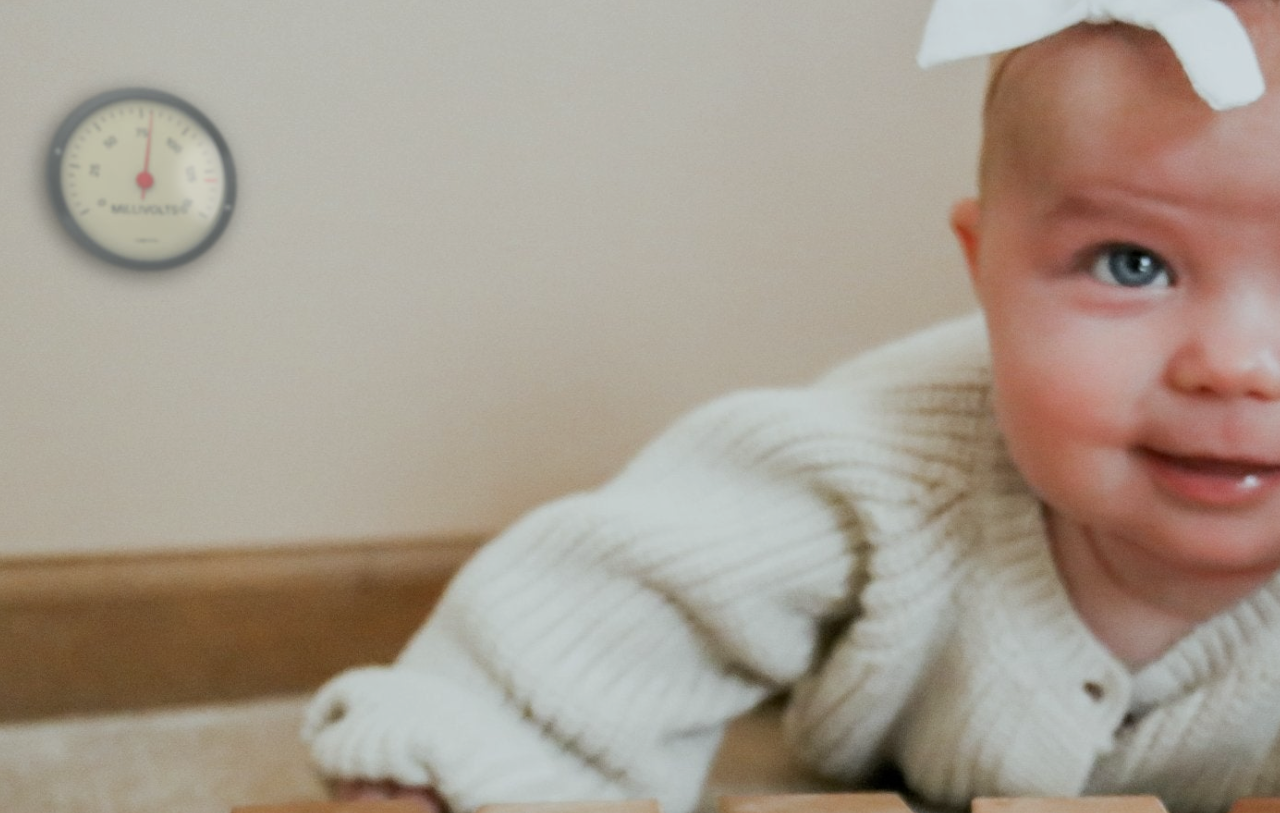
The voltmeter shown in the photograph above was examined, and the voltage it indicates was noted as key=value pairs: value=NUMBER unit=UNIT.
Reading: value=80 unit=mV
